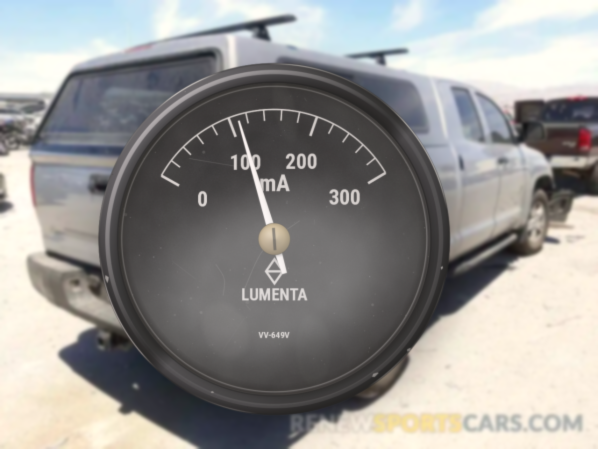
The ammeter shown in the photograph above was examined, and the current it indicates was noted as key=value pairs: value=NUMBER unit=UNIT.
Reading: value=110 unit=mA
